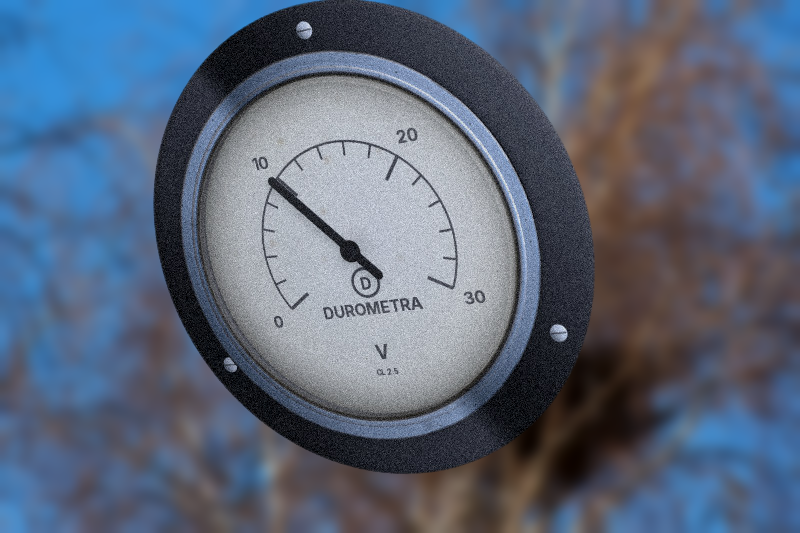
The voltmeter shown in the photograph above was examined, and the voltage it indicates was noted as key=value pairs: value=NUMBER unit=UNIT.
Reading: value=10 unit=V
